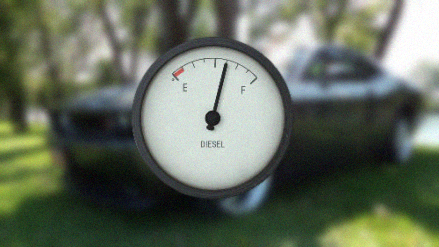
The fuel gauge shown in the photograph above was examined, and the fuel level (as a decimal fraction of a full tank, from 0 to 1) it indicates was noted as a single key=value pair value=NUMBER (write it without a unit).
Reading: value=0.625
